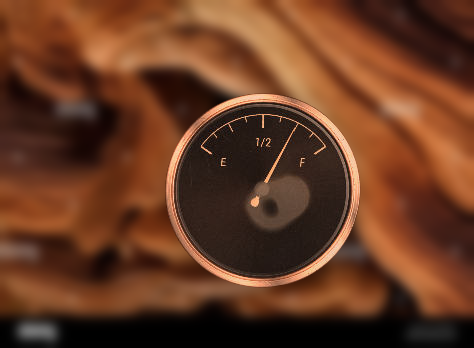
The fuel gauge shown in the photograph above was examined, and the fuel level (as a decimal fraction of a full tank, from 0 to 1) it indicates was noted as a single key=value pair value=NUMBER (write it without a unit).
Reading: value=0.75
